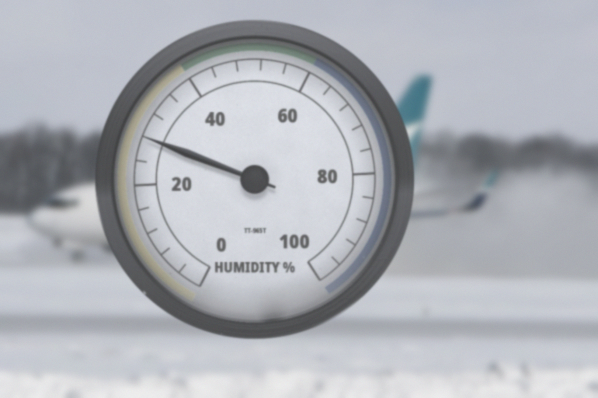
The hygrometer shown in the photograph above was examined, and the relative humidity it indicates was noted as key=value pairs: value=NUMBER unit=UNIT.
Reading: value=28 unit=%
